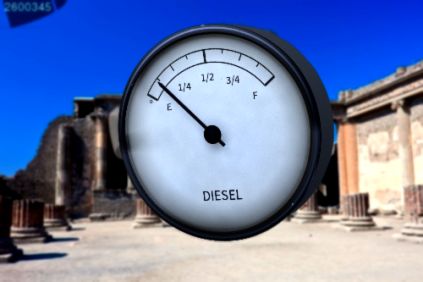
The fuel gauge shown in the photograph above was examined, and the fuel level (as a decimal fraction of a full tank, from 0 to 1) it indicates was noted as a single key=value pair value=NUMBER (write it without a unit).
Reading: value=0.125
